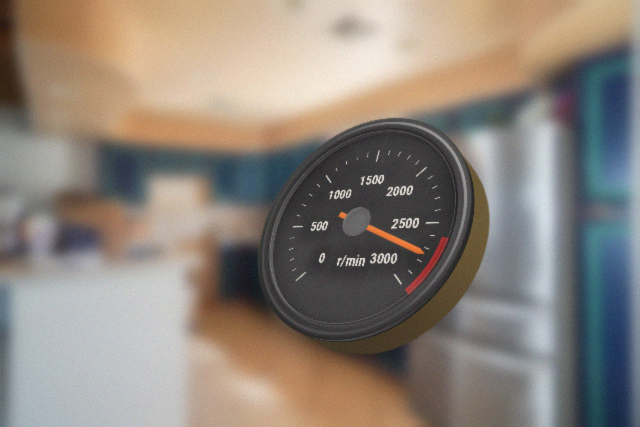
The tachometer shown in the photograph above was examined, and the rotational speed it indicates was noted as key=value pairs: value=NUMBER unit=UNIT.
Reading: value=2750 unit=rpm
